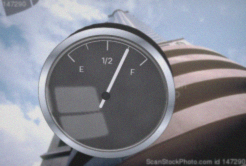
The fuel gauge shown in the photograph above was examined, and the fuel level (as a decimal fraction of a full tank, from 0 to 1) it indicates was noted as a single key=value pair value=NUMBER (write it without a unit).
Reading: value=0.75
